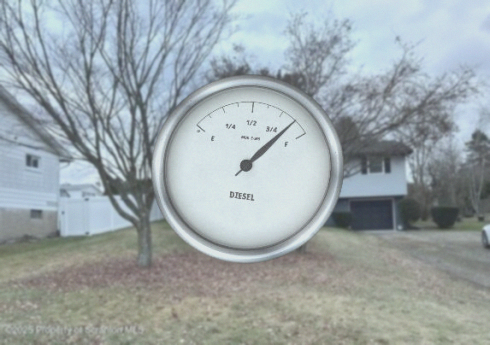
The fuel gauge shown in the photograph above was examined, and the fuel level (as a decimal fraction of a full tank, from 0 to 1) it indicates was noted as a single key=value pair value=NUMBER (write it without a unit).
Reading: value=0.875
